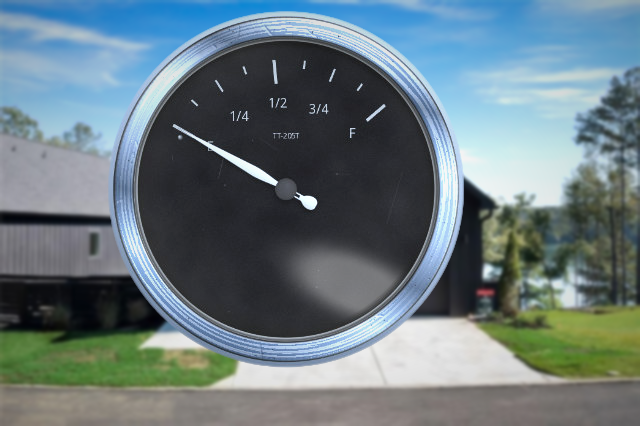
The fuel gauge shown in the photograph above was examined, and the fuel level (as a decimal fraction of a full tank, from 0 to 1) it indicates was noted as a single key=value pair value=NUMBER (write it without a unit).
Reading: value=0
